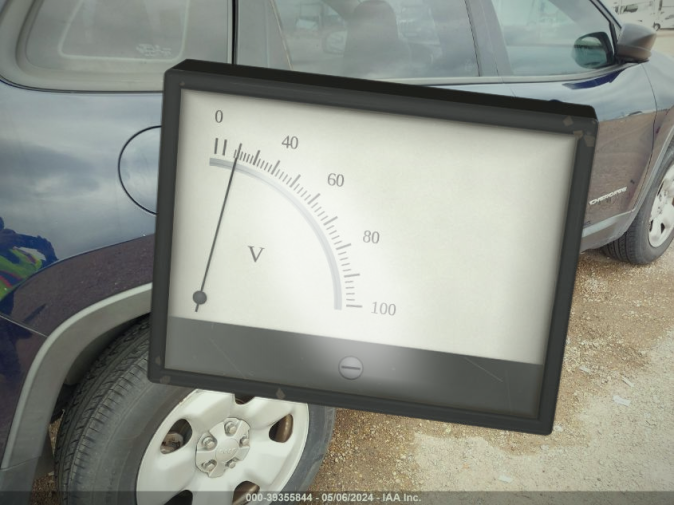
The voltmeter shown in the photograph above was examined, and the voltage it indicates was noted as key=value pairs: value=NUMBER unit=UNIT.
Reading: value=20 unit=V
